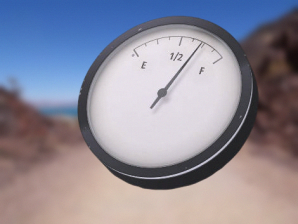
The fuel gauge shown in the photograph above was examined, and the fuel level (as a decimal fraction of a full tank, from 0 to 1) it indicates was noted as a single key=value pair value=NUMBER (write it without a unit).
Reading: value=0.75
